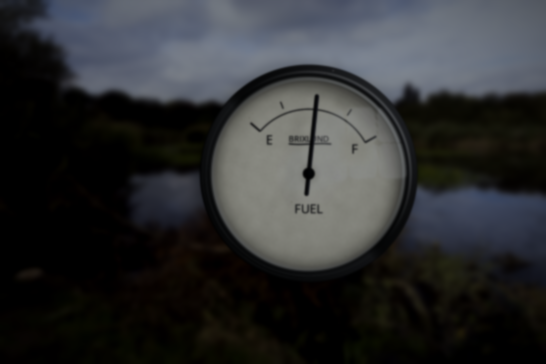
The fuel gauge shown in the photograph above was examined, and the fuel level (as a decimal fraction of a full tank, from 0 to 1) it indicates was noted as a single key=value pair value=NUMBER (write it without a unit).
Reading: value=0.5
